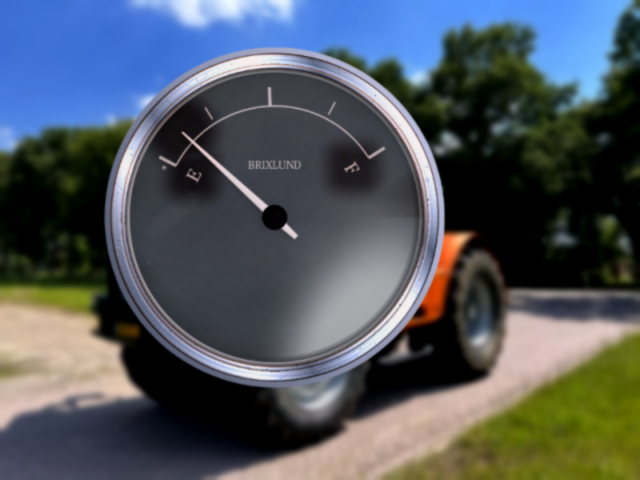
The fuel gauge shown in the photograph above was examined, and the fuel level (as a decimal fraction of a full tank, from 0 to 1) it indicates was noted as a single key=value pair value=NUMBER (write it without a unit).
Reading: value=0.125
